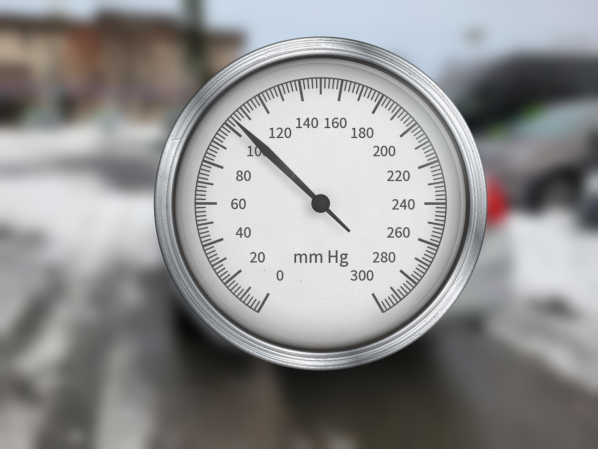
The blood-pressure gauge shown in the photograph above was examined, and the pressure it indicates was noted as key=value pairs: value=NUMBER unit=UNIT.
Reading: value=104 unit=mmHg
